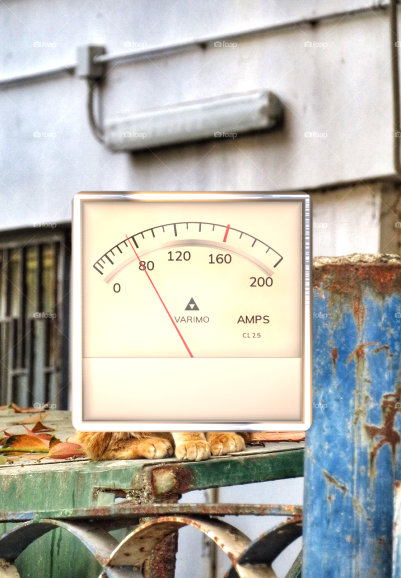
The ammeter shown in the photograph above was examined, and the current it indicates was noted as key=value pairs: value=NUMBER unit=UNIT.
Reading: value=75 unit=A
